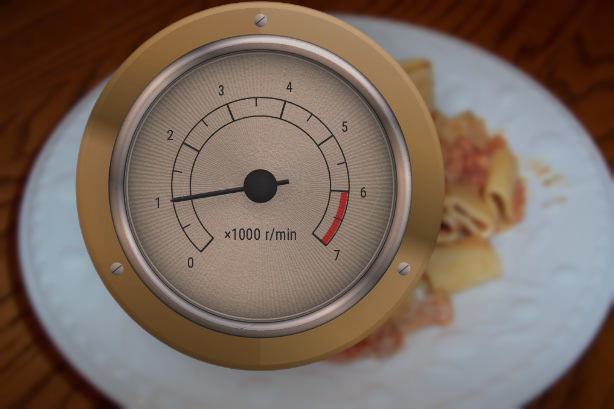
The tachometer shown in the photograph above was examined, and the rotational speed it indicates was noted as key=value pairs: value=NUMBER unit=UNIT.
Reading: value=1000 unit=rpm
